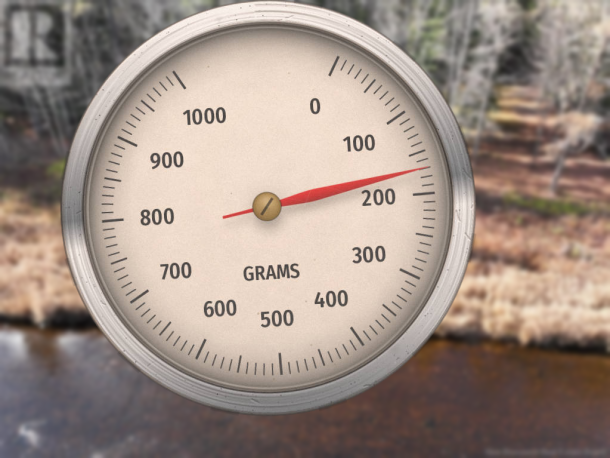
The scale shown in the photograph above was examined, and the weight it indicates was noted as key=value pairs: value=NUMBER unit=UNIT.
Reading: value=170 unit=g
